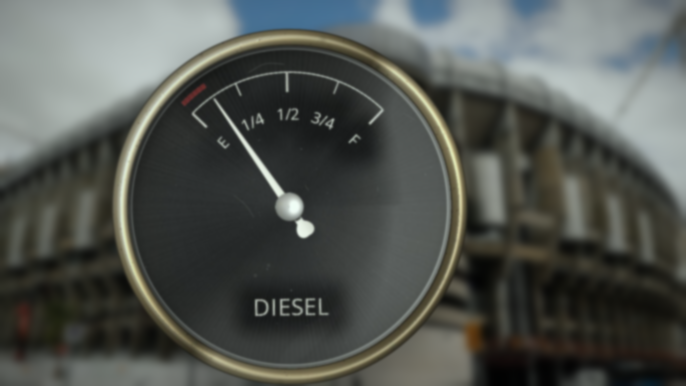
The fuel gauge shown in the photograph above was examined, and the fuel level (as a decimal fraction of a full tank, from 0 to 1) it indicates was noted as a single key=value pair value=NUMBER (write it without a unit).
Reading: value=0.125
